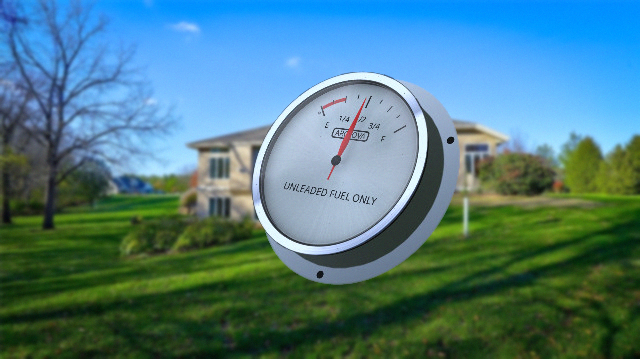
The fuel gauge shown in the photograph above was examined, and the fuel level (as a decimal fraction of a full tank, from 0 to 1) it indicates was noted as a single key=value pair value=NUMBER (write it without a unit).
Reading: value=0.5
